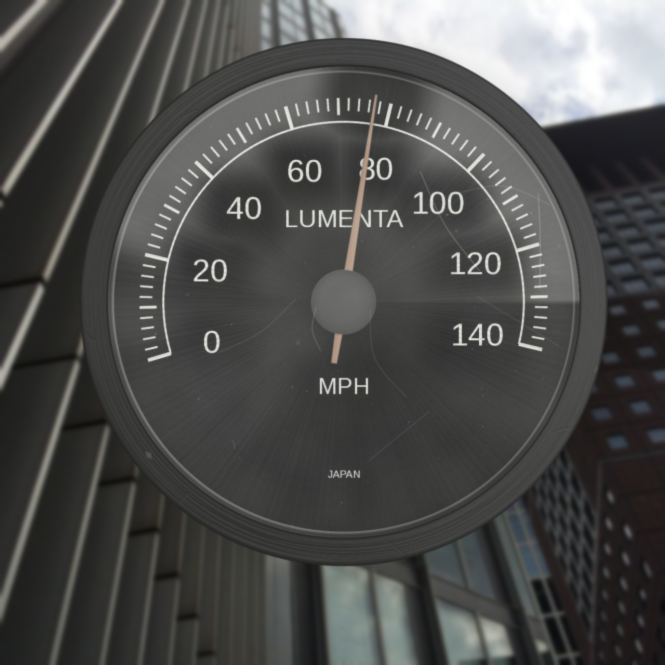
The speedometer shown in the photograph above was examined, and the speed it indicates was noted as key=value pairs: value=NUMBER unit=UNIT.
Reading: value=77 unit=mph
